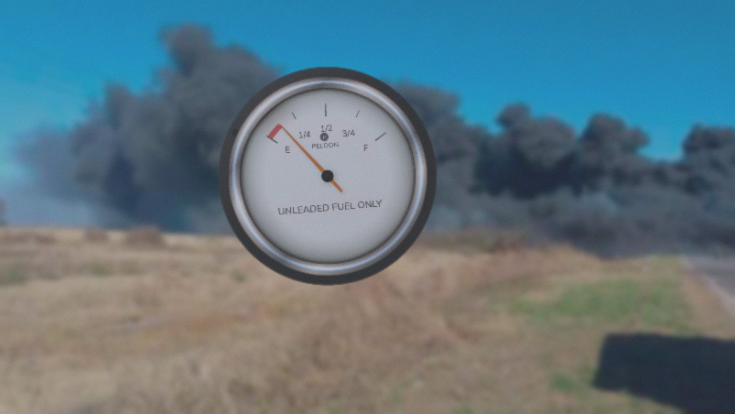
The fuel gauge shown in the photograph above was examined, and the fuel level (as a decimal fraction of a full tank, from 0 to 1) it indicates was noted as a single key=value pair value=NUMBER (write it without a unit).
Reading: value=0.125
